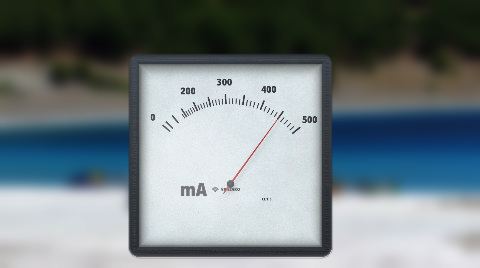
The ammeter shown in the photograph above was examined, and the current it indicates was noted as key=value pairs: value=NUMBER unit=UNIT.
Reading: value=450 unit=mA
